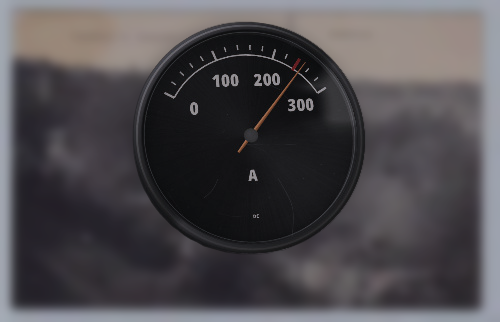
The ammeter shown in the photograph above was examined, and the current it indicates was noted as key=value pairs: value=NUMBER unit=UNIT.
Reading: value=250 unit=A
